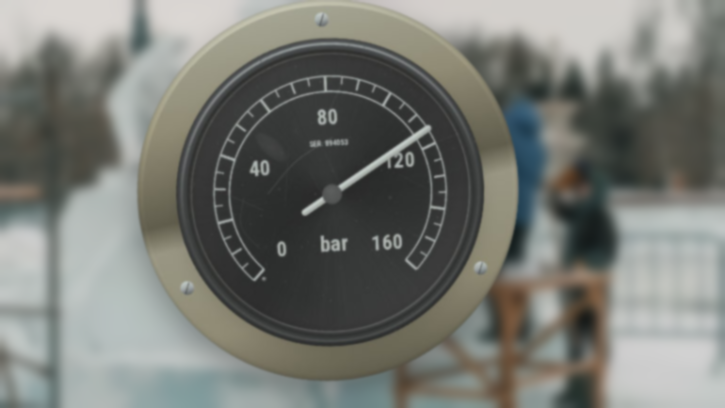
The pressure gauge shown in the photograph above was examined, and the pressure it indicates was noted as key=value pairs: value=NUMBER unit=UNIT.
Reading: value=115 unit=bar
